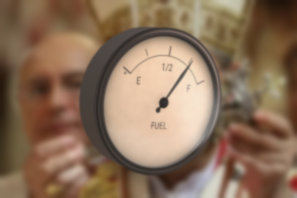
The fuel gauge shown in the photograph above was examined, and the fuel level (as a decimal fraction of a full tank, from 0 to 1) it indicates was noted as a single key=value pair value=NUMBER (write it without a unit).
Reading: value=0.75
